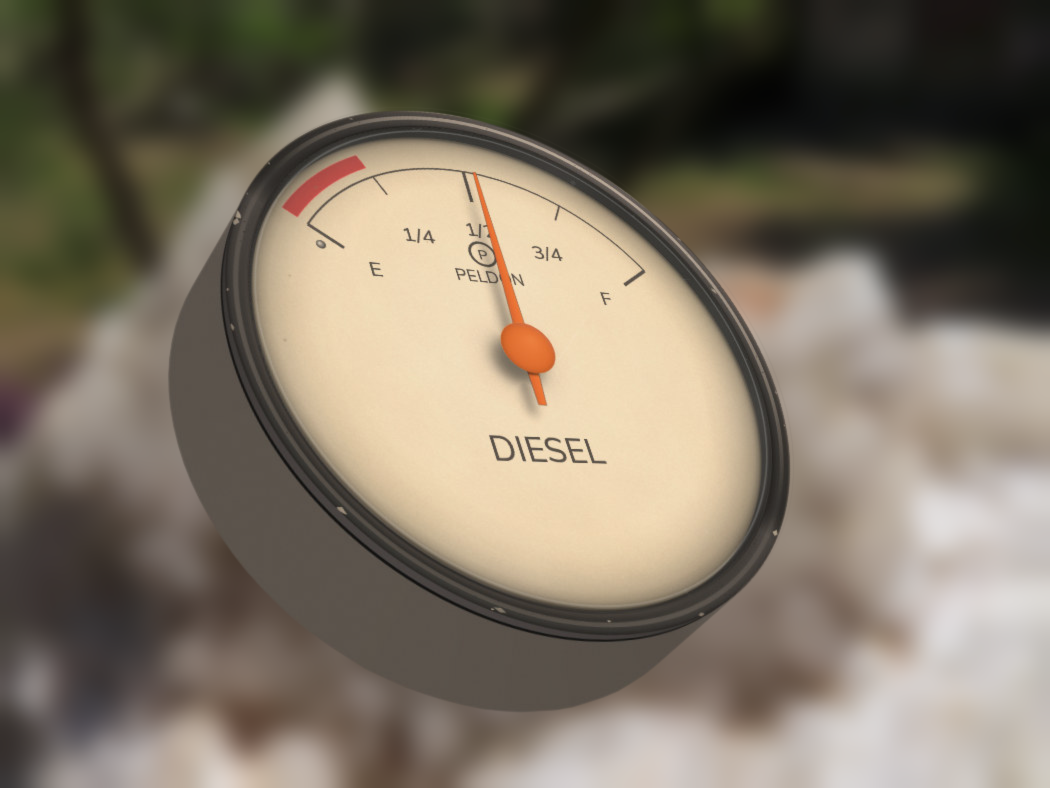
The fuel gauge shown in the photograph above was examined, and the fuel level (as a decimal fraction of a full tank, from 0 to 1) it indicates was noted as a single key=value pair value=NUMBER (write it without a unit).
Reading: value=0.5
